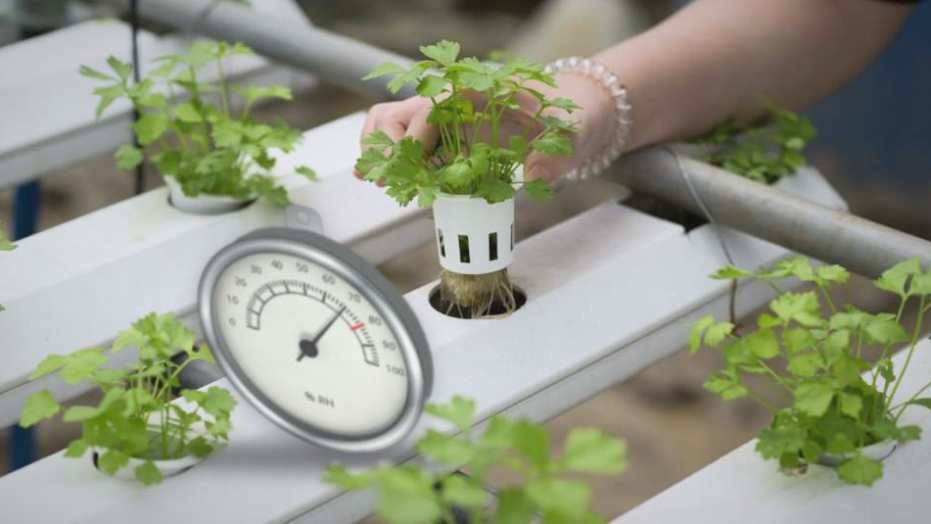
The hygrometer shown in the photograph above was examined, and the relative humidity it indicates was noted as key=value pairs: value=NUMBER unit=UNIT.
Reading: value=70 unit=%
